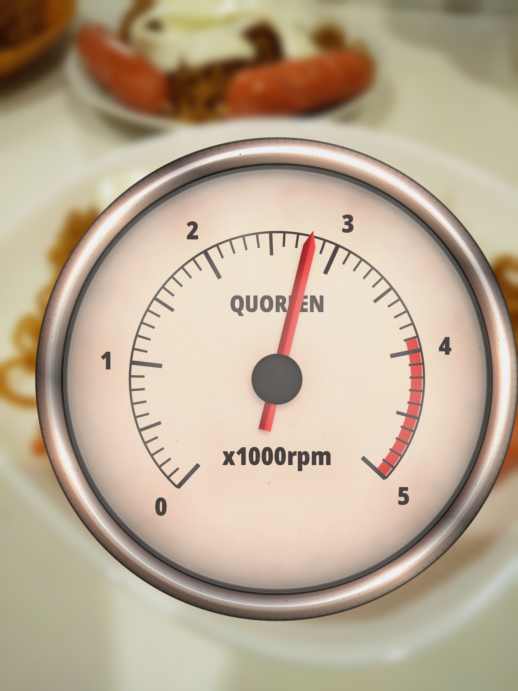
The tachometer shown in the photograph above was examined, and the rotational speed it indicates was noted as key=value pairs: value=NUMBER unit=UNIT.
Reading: value=2800 unit=rpm
